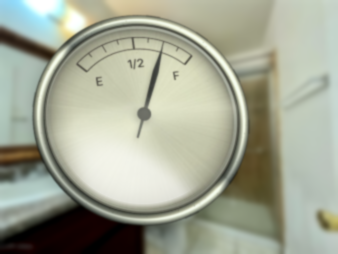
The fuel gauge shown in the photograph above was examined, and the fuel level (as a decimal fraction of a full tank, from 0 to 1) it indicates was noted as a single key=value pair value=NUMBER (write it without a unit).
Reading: value=0.75
